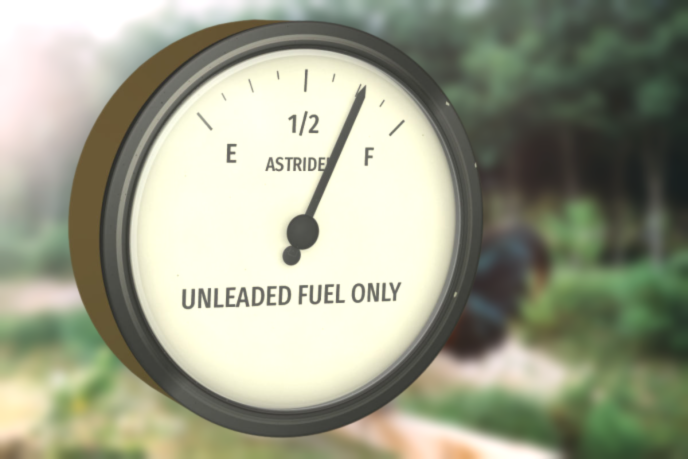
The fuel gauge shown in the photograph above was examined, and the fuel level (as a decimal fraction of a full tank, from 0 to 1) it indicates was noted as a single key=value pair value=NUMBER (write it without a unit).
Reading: value=0.75
